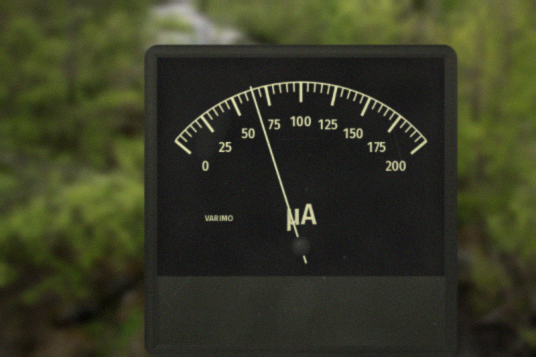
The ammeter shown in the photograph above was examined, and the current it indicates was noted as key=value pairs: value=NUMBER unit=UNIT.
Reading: value=65 unit=µA
